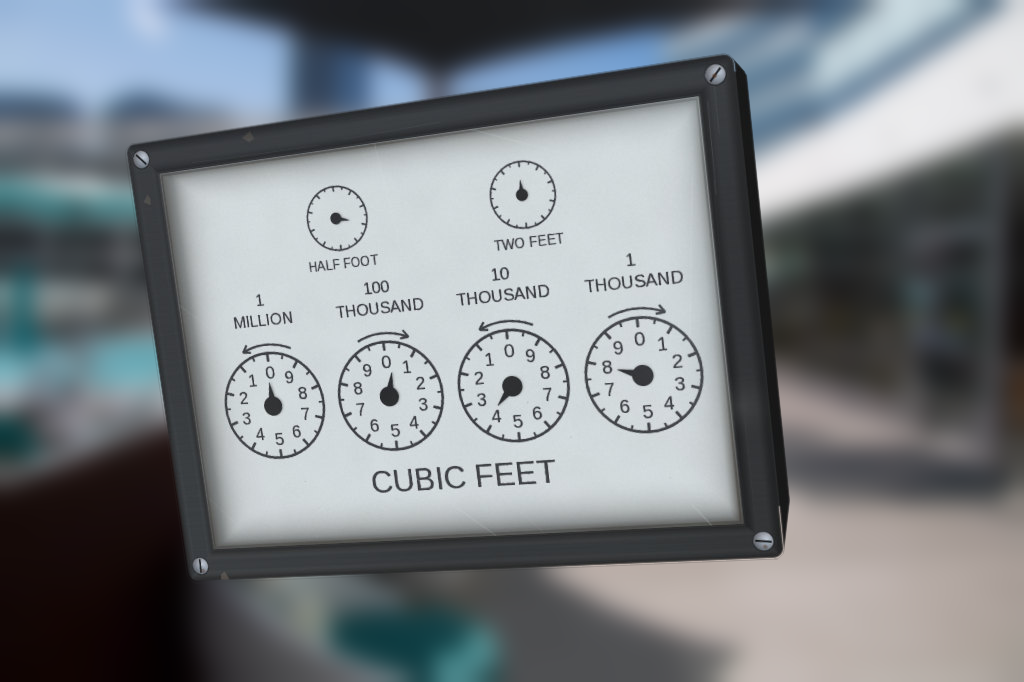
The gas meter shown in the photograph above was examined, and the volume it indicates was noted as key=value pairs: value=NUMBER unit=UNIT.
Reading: value=3800 unit=ft³
